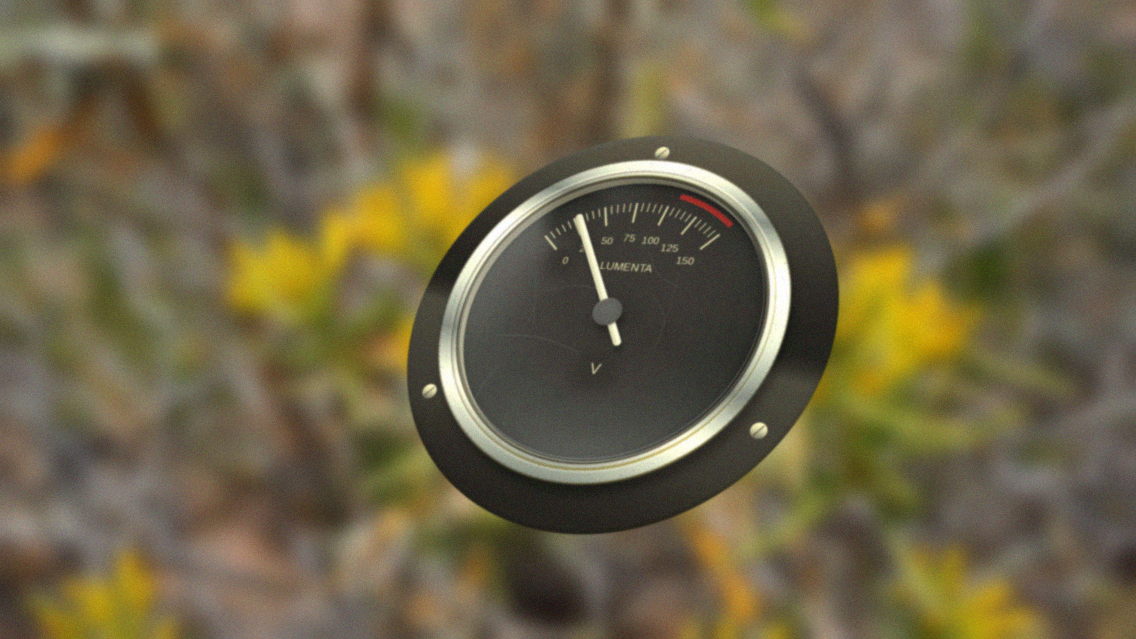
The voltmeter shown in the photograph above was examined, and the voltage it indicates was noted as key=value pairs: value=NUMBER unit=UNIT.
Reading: value=30 unit=V
